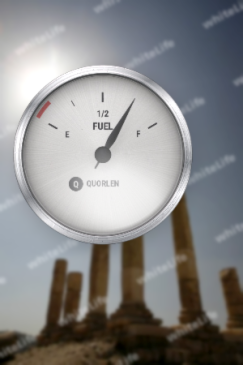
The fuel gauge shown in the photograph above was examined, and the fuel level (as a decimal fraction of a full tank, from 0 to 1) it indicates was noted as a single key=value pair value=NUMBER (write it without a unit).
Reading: value=0.75
